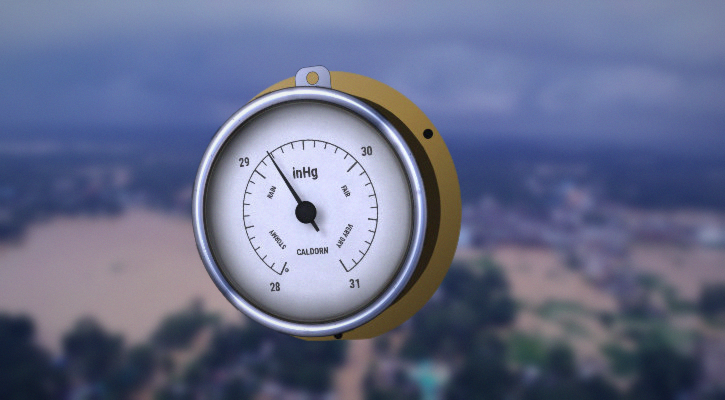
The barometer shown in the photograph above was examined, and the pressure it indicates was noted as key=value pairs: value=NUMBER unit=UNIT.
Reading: value=29.2 unit=inHg
